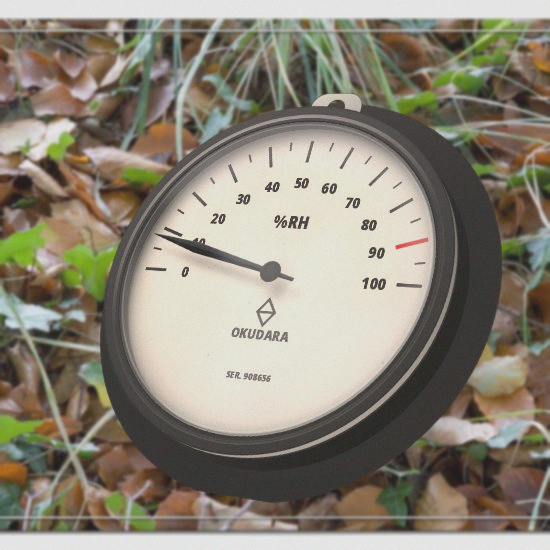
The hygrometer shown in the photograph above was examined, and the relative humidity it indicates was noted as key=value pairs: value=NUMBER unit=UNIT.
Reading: value=7.5 unit=%
